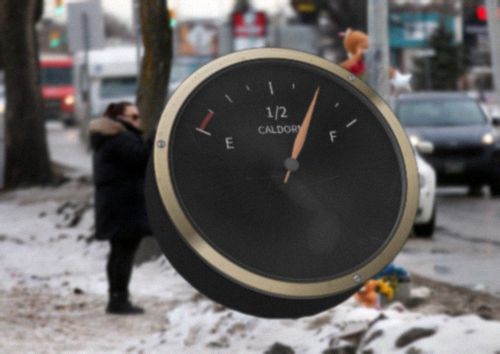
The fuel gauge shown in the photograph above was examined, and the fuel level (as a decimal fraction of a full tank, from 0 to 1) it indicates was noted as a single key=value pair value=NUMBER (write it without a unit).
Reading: value=0.75
